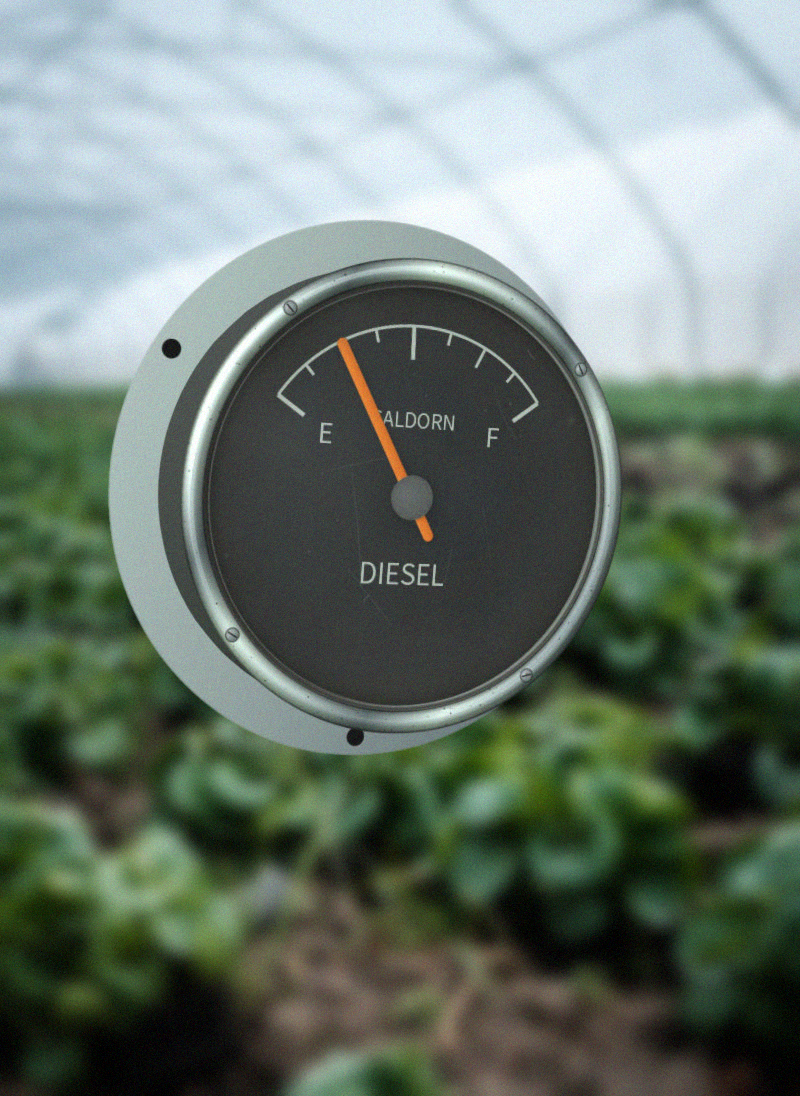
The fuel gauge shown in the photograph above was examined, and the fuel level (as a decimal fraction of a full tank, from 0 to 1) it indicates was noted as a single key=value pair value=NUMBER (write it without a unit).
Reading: value=0.25
